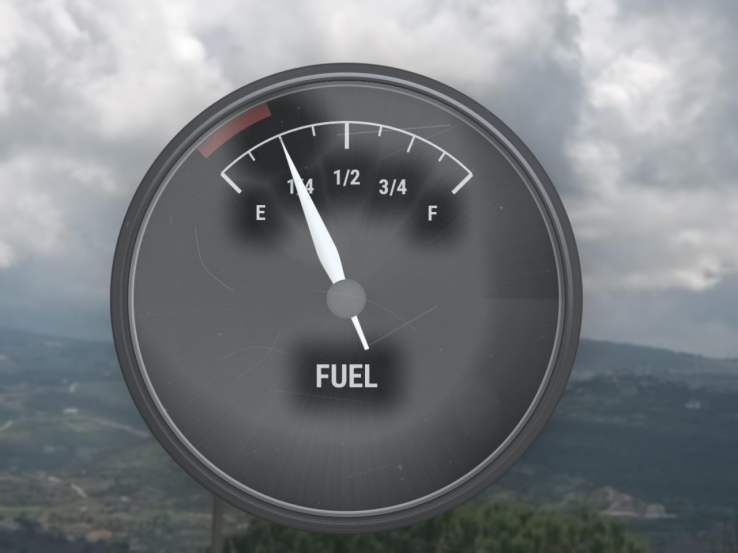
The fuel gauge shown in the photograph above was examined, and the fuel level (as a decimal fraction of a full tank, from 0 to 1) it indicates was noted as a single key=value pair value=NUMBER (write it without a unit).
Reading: value=0.25
